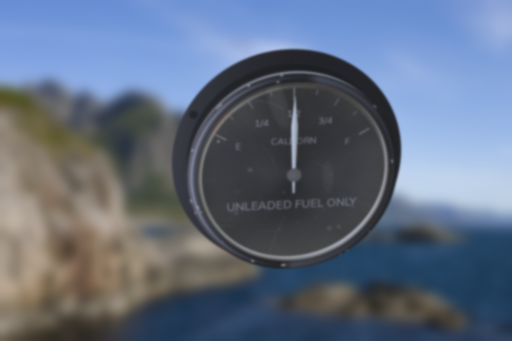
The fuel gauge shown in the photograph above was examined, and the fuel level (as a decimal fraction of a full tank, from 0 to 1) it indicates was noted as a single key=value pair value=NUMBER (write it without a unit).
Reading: value=0.5
